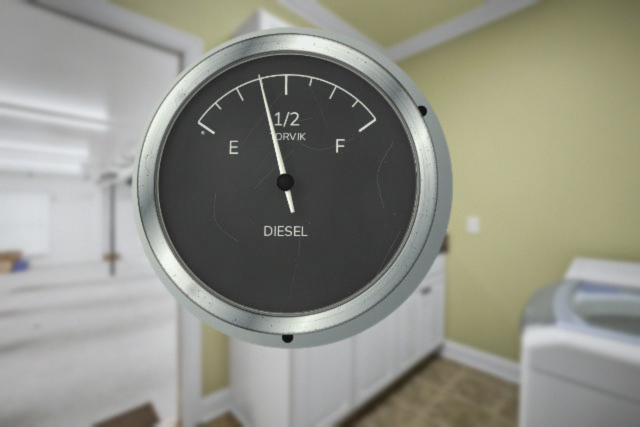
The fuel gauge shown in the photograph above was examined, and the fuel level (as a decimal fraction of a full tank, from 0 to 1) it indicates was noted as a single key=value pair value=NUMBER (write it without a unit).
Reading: value=0.375
